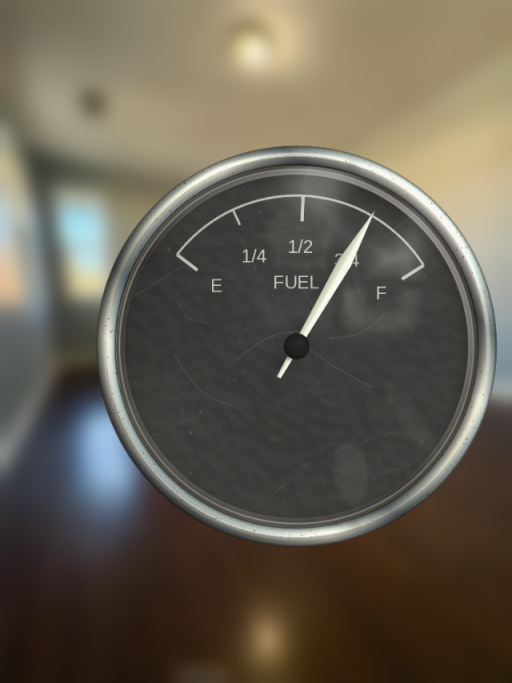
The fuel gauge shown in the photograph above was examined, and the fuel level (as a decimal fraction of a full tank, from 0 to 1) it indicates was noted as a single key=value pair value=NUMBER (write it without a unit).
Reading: value=0.75
